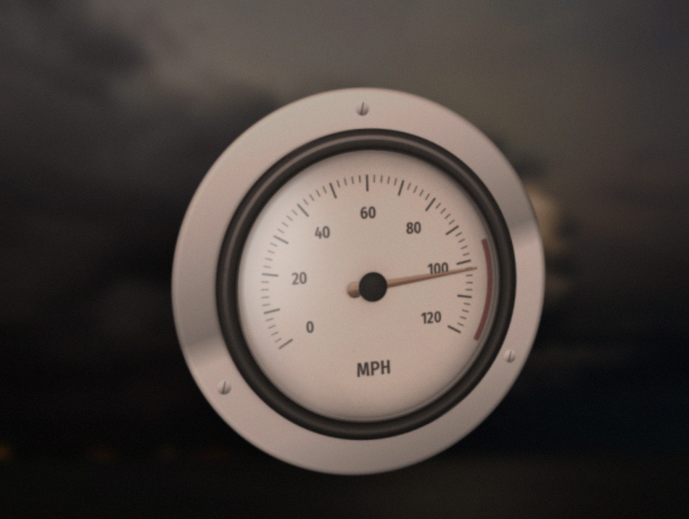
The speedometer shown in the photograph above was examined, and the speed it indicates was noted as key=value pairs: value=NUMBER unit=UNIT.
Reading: value=102 unit=mph
